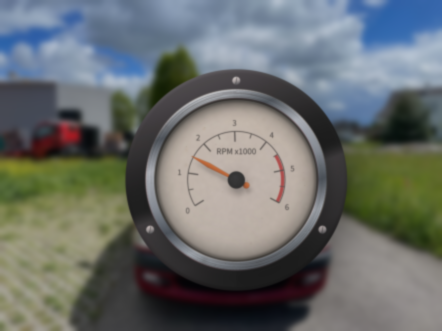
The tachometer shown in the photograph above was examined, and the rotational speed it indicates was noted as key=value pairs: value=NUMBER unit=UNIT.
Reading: value=1500 unit=rpm
